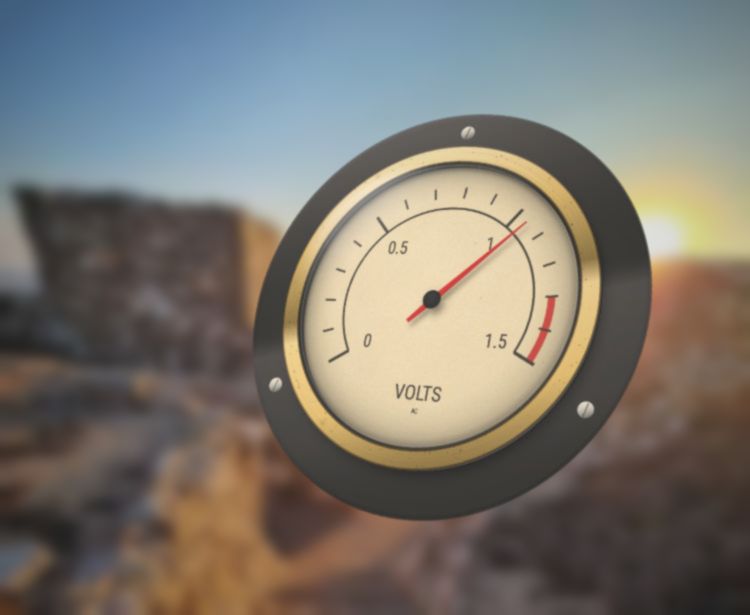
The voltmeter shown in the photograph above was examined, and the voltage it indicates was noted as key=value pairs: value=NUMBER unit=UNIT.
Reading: value=1.05 unit=V
